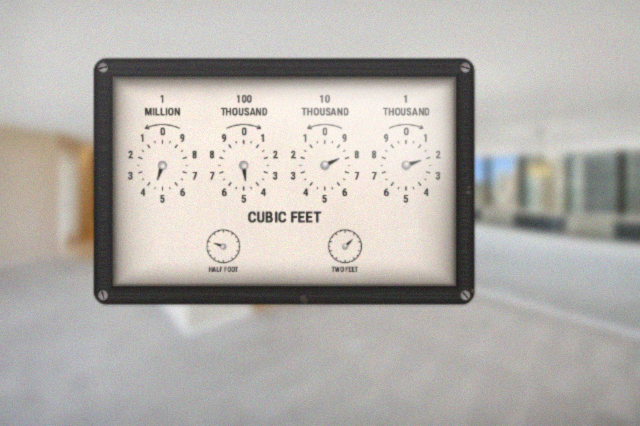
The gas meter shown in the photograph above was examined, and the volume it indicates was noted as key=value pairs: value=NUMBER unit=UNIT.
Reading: value=448200 unit=ft³
